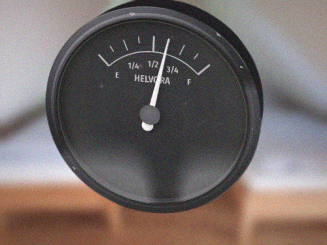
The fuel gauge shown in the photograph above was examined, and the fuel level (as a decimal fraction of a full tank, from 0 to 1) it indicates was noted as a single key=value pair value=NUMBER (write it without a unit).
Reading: value=0.625
